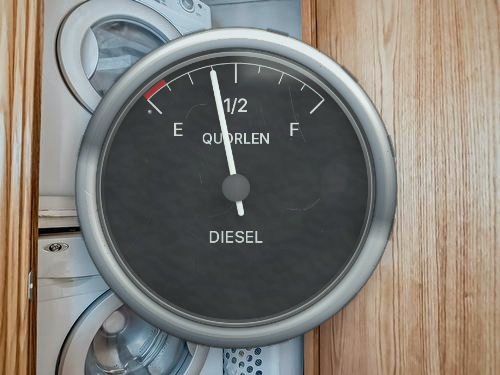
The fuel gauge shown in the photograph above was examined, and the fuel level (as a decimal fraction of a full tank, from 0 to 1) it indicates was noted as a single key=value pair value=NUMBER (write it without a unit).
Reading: value=0.375
